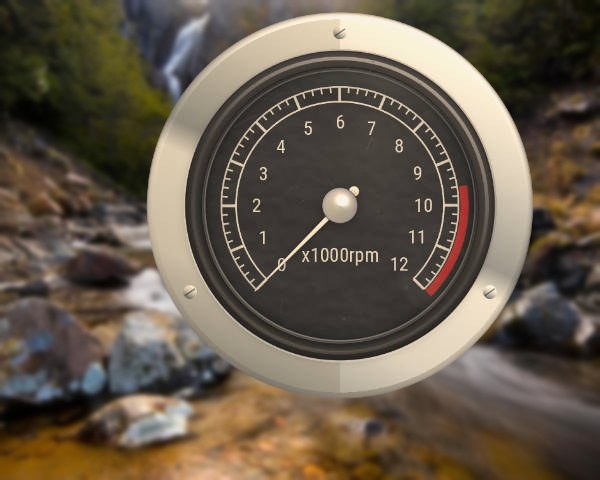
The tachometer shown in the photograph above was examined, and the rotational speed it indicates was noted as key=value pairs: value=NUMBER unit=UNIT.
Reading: value=0 unit=rpm
